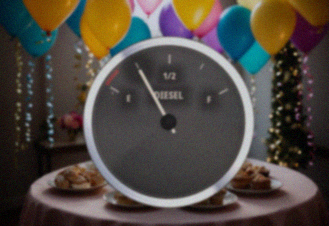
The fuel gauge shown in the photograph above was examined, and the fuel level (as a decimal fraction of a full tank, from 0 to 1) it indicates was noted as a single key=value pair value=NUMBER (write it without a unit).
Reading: value=0.25
